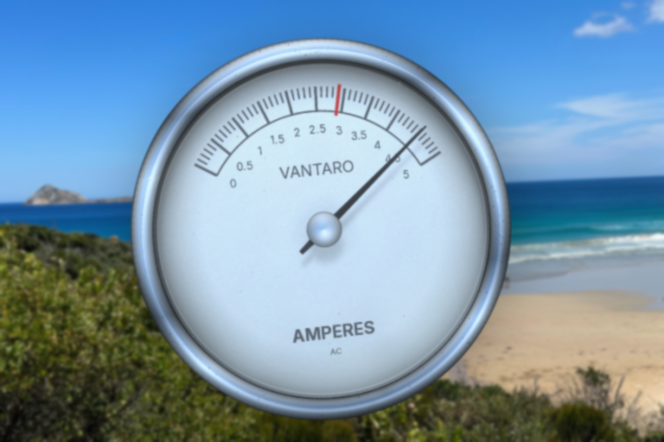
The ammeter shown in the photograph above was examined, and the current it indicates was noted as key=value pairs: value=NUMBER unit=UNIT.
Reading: value=4.5 unit=A
